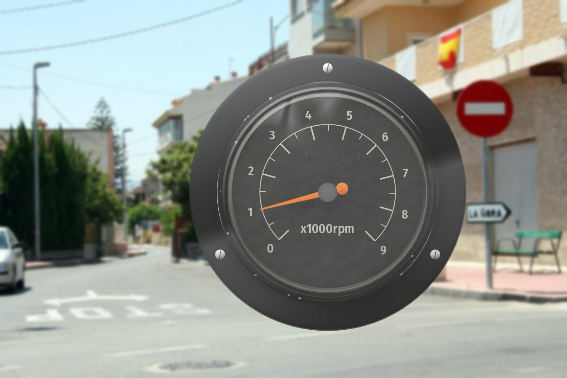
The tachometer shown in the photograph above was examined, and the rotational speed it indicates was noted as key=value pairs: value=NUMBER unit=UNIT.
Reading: value=1000 unit=rpm
